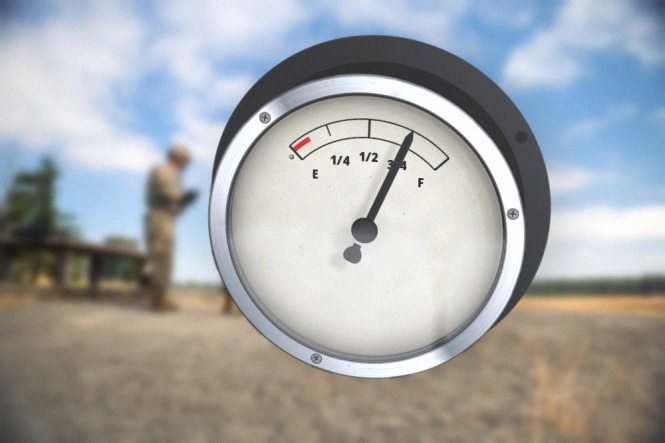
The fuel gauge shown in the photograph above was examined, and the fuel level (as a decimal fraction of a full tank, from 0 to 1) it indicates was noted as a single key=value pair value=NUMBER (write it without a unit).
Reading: value=0.75
